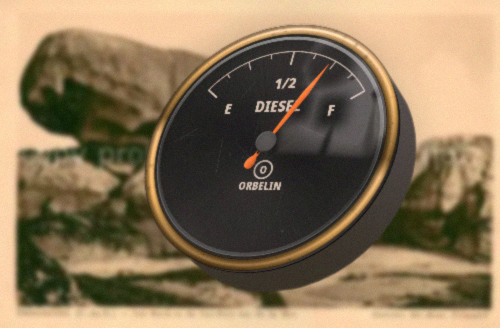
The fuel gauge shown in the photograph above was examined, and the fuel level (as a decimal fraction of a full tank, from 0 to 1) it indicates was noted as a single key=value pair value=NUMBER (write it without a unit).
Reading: value=0.75
